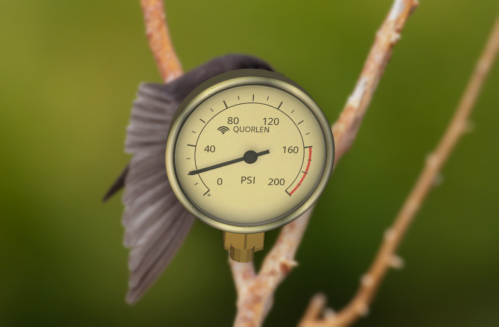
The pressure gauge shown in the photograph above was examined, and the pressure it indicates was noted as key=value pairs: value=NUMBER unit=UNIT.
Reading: value=20 unit=psi
